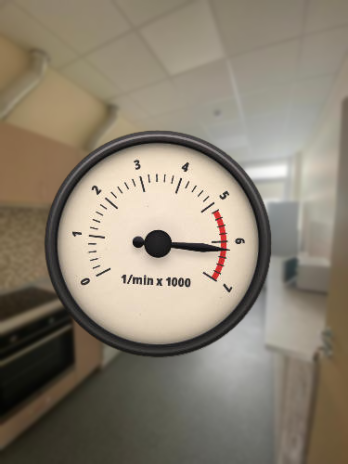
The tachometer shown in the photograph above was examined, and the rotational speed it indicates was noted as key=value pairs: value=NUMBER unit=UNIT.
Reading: value=6200 unit=rpm
